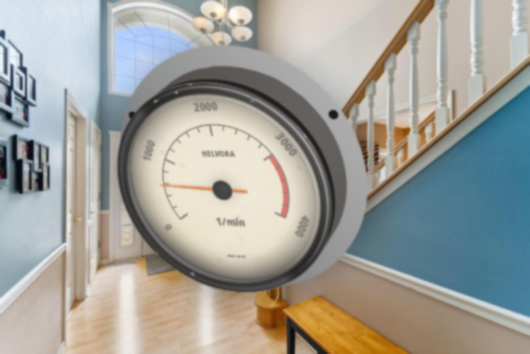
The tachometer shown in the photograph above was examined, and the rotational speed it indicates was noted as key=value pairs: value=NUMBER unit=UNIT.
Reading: value=600 unit=rpm
